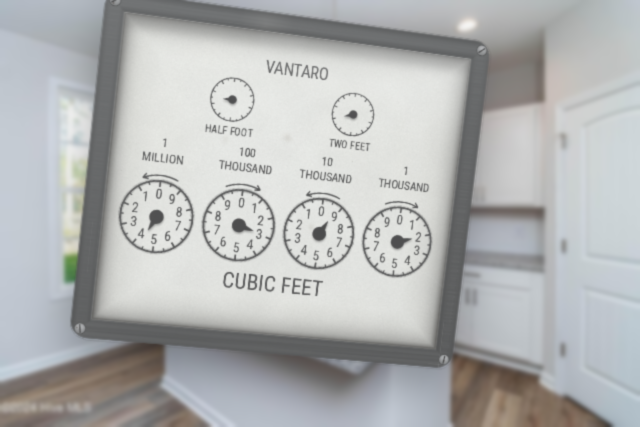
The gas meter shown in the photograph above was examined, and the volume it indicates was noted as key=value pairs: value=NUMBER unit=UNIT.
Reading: value=429200 unit=ft³
